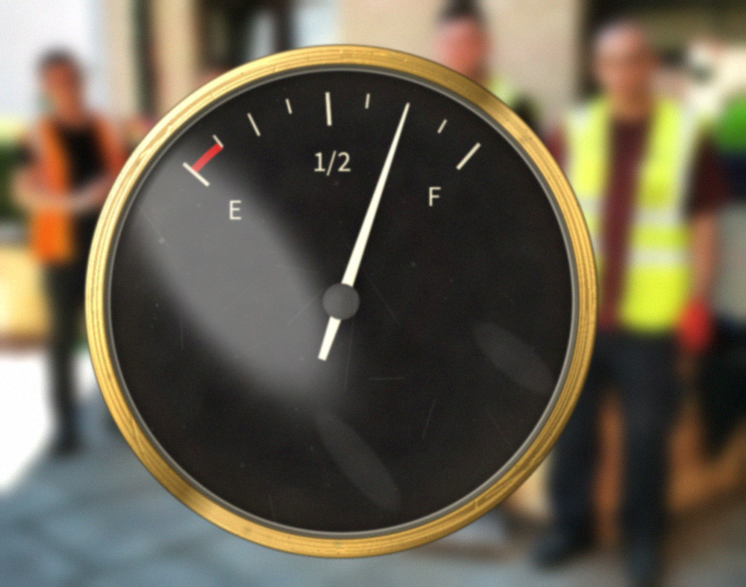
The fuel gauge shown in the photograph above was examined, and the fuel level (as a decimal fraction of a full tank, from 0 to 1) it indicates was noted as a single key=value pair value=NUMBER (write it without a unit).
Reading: value=0.75
